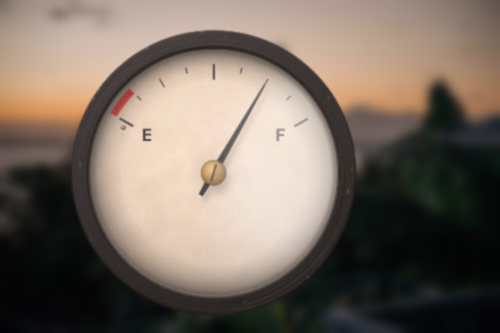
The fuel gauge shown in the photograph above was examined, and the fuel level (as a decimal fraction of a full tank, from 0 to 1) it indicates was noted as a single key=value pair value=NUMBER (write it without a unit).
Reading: value=0.75
